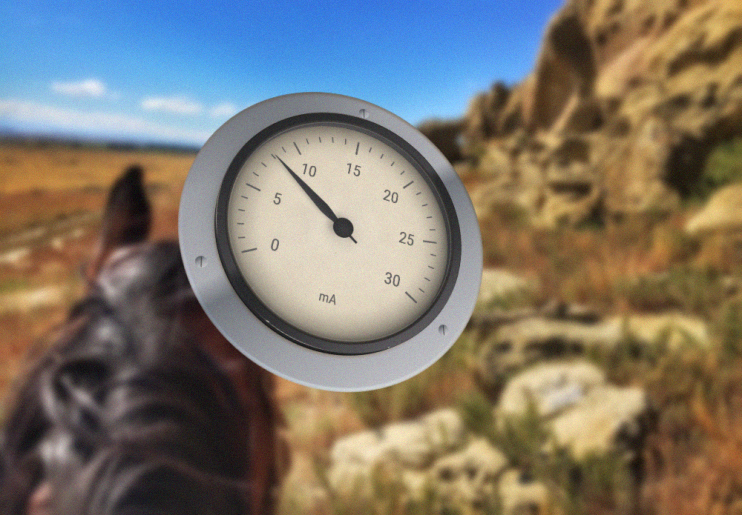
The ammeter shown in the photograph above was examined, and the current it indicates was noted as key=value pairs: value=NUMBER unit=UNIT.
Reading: value=8 unit=mA
